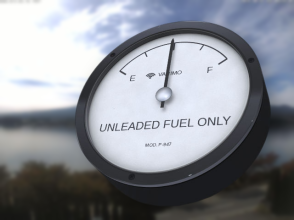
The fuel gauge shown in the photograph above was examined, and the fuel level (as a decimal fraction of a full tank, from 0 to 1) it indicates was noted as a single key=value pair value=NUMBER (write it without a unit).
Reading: value=0.5
